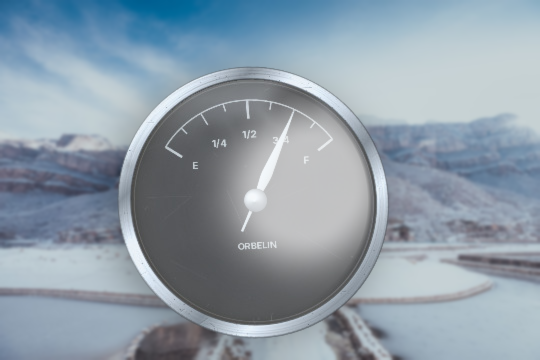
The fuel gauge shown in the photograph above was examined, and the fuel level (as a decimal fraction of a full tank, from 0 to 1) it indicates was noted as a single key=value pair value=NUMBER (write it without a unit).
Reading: value=0.75
